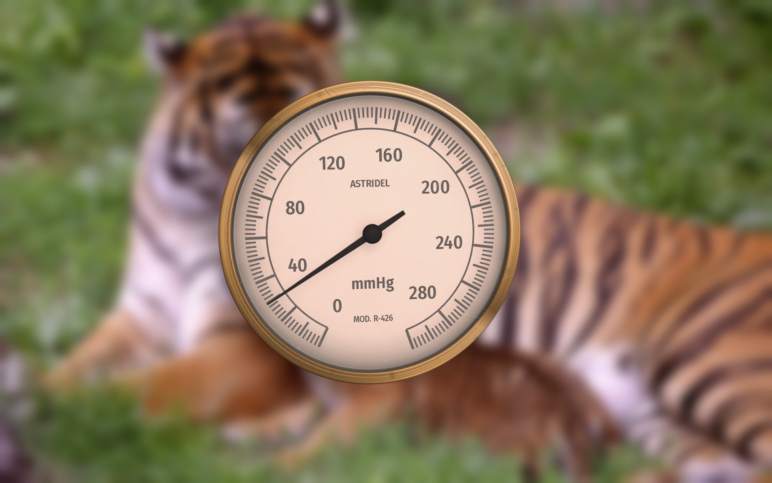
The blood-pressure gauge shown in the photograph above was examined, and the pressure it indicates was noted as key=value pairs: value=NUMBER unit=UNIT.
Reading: value=30 unit=mmHg
